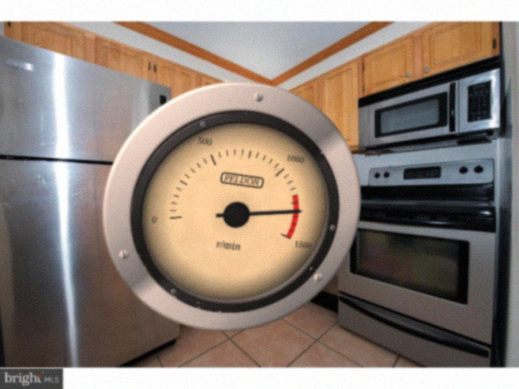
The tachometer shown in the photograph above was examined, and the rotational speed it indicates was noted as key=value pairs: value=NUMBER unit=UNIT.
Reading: value=1300 unit=rpm
